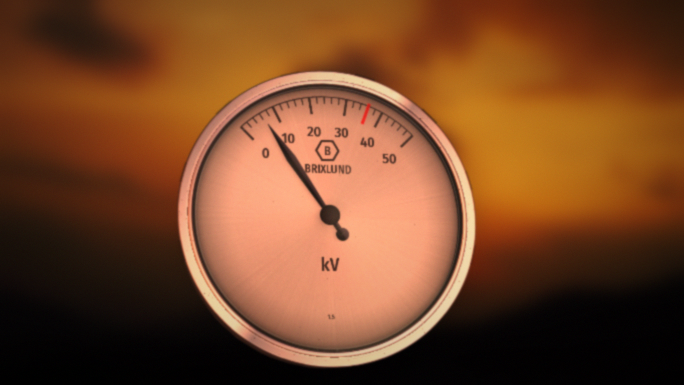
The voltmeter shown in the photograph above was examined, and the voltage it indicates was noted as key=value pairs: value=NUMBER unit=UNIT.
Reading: value=6 unit=kV
